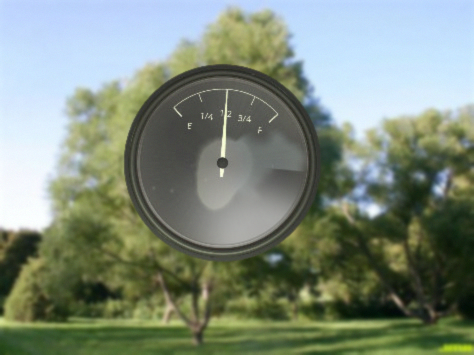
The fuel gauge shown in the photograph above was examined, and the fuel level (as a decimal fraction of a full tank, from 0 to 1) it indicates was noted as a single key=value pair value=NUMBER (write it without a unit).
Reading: value=0.5
